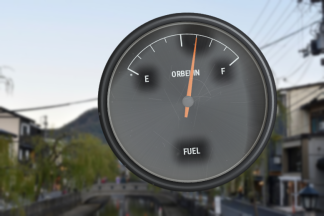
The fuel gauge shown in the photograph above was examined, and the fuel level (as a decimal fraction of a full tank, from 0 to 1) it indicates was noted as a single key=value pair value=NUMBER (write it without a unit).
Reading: value=0.625
